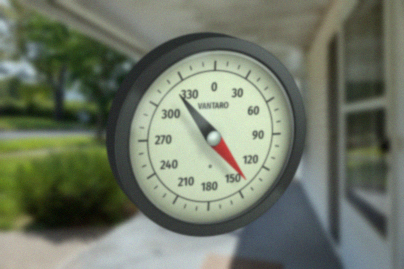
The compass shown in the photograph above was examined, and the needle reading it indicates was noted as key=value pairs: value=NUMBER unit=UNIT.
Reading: value=140 unit=°
